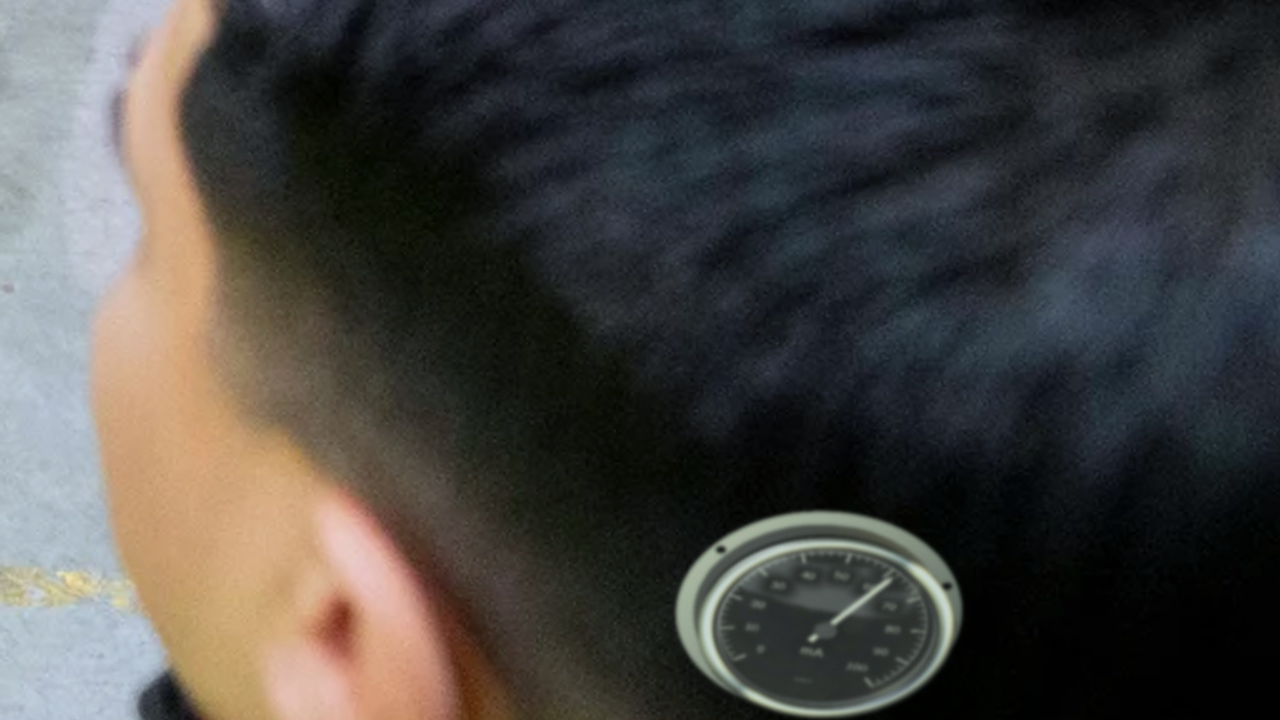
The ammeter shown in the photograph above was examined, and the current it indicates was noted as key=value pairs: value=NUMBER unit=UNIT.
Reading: value=60 unit=mA
